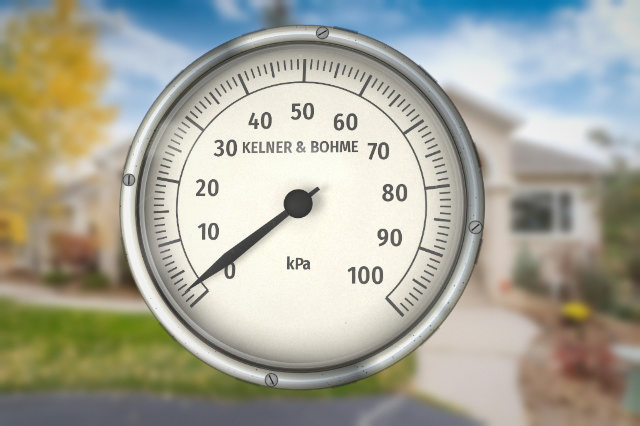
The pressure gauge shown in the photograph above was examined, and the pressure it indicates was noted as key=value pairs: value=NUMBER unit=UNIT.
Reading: value=2 unit=kPa
